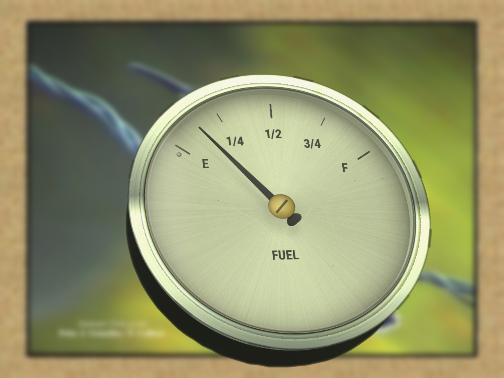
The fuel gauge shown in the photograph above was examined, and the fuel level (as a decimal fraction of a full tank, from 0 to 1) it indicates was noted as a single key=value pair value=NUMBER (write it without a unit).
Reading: value=0.125
